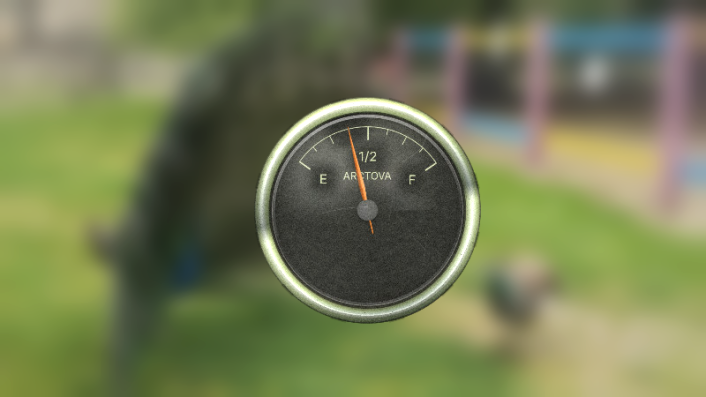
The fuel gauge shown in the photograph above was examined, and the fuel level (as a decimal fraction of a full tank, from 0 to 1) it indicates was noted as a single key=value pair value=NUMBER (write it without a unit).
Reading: value=0.375
